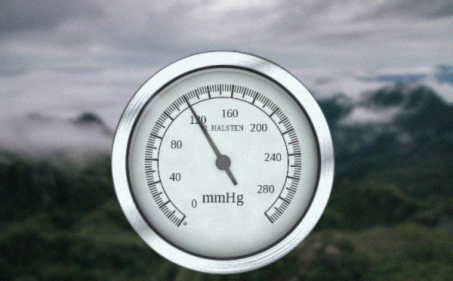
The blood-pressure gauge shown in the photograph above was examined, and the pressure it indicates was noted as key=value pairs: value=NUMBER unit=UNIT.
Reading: value=120 unit=mmHg
